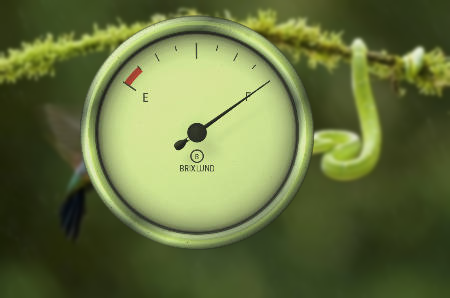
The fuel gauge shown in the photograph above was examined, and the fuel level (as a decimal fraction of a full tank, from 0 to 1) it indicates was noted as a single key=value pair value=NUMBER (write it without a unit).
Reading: value=1
